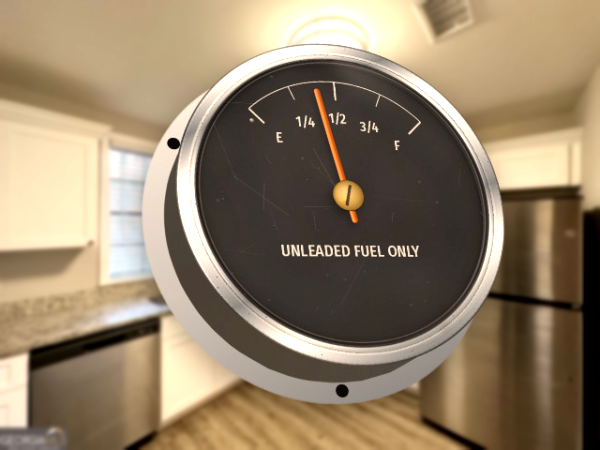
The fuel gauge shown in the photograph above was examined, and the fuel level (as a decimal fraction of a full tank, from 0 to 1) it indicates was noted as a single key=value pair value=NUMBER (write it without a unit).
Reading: value=0.375
